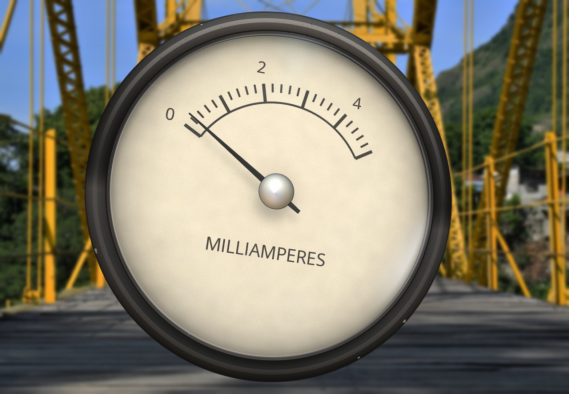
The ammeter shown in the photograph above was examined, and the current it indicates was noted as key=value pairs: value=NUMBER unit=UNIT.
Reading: value=0.2 unit=mA
